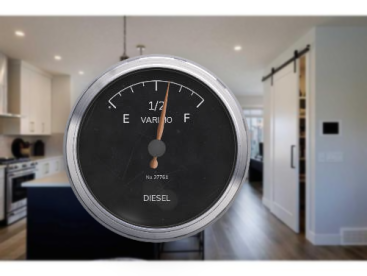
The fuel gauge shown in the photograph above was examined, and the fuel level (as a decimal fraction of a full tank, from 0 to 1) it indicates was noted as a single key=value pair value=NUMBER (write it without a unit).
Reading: value=0.625
